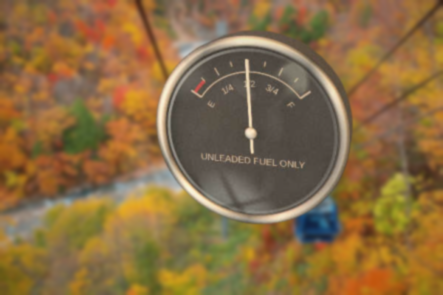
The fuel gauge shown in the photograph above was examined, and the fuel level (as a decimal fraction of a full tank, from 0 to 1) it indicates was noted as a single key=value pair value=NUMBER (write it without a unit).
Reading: value=0.5
